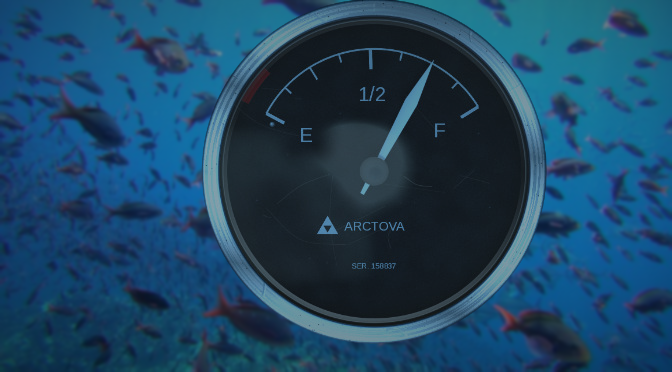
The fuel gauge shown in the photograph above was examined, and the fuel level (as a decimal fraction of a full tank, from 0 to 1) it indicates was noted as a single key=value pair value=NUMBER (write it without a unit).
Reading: value=0.75
